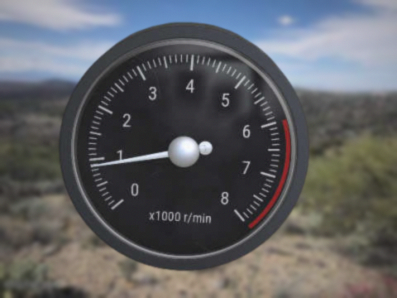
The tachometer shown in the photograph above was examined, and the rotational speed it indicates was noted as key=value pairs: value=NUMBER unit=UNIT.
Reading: value=900 unit=rpm
